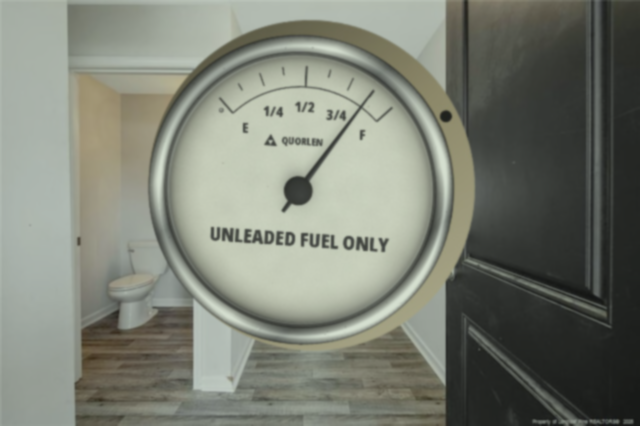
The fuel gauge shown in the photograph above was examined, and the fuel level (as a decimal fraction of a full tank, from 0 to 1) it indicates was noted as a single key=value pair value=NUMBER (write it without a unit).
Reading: value=0.875
